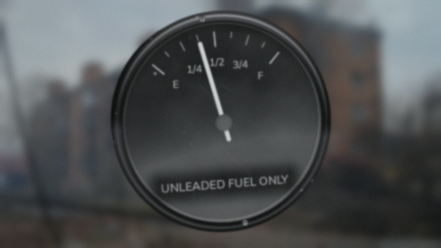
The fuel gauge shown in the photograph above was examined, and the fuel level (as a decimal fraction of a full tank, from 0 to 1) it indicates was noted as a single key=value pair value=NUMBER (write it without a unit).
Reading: value=0.375
